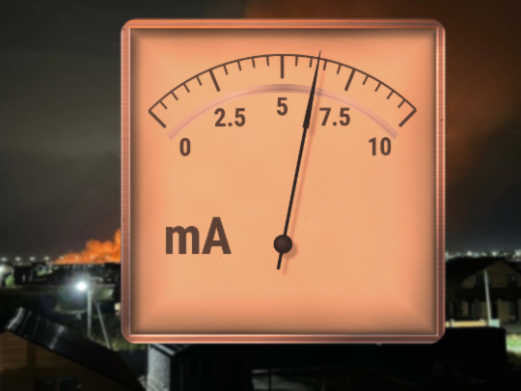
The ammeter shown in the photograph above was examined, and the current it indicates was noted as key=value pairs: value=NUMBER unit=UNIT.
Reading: value=6.25 unit=mA
